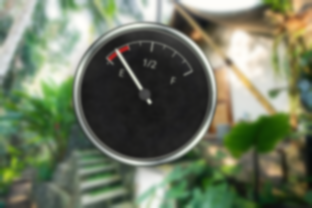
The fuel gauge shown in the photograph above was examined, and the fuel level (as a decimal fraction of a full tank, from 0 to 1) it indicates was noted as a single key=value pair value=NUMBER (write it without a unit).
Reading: value=0.125
